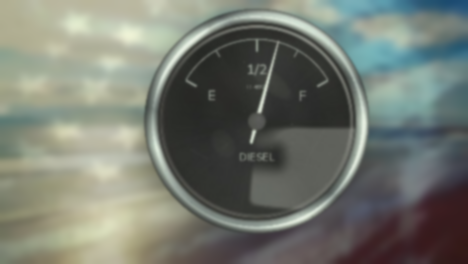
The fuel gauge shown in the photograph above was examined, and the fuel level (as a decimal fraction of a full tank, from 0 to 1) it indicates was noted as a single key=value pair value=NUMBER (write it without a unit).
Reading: value=0.625
